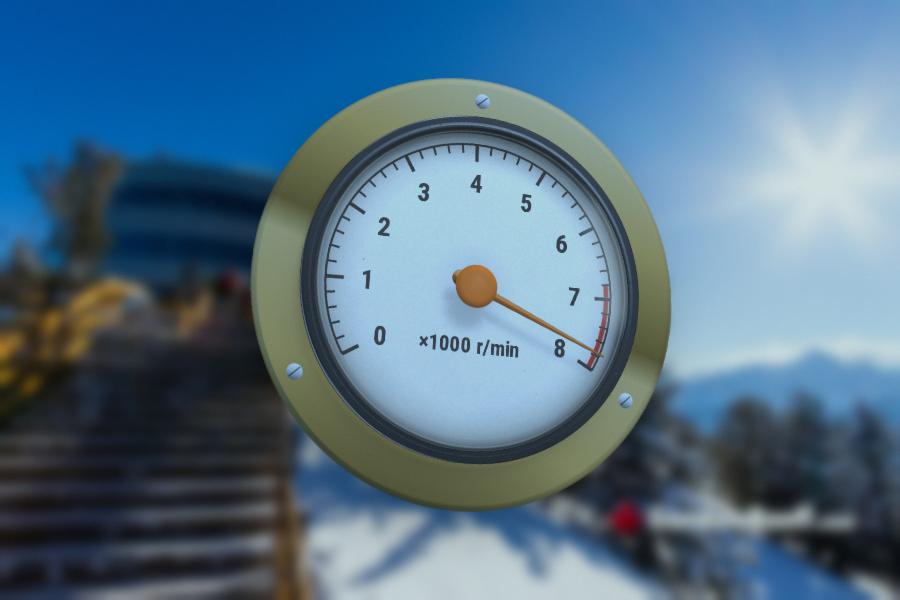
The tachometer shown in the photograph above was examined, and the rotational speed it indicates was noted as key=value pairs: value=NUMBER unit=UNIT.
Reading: value=7800 unit=rpm
